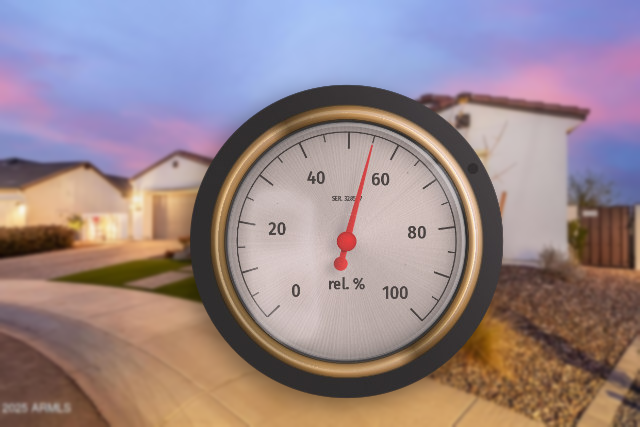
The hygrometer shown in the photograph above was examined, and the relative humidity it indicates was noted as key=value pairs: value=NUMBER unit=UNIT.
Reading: value=55 unit=%
